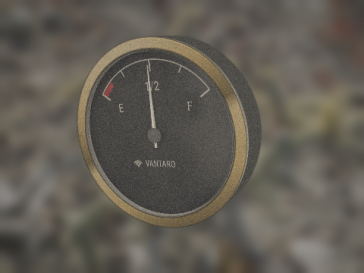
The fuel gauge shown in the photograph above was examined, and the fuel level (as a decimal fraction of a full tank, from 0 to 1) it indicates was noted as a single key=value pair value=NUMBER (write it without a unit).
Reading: value=0.5
